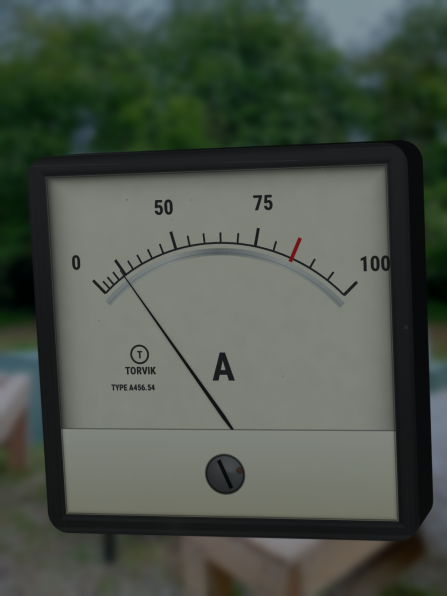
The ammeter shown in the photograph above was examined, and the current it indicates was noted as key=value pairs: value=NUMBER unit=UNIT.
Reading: value=25 unit=A
